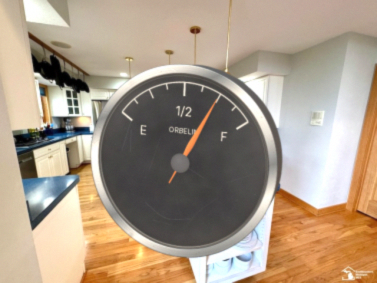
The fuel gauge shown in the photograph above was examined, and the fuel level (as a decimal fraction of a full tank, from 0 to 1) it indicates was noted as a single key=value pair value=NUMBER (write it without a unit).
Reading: value=0.75
